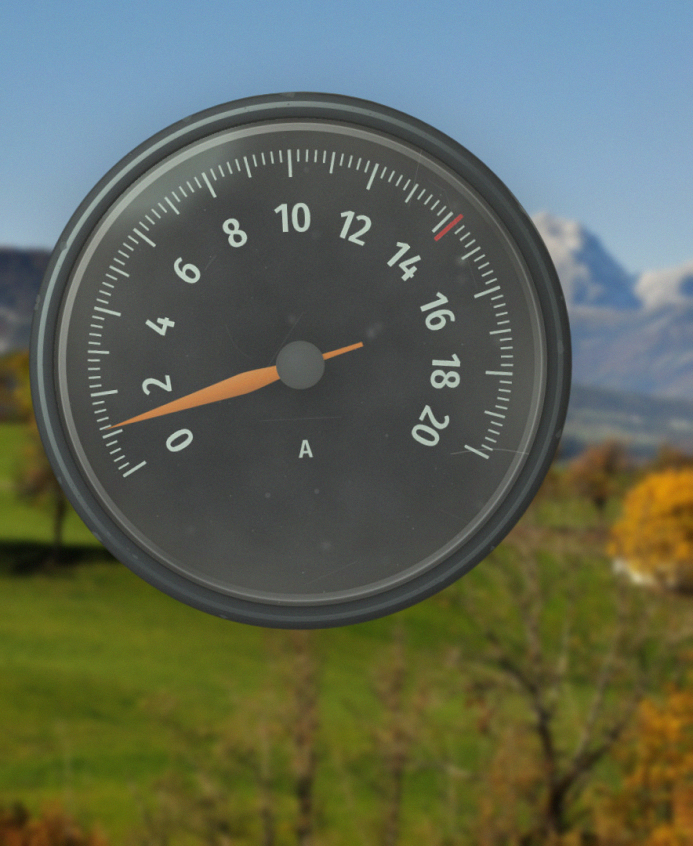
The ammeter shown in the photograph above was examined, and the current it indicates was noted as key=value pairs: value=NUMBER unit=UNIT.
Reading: value=1.2 unit=A
